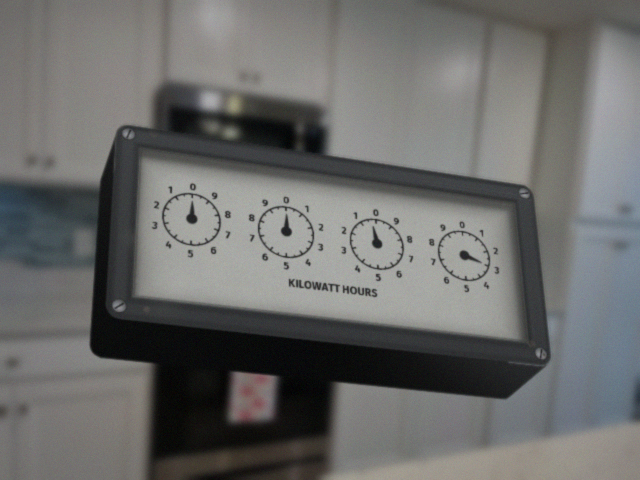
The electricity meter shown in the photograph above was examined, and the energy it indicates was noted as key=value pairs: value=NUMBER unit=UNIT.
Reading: value=3 unit=kWh
